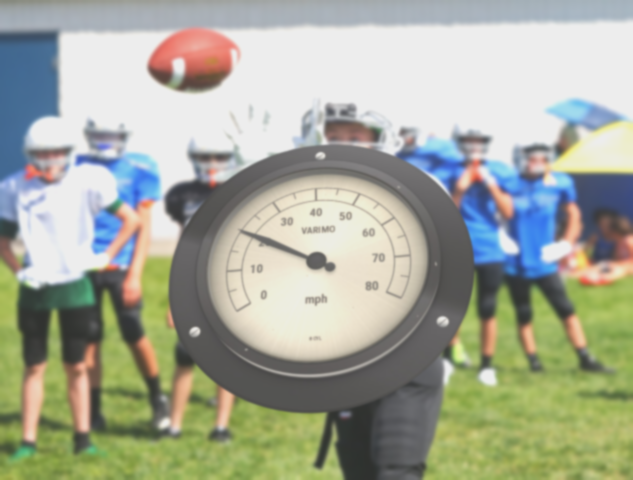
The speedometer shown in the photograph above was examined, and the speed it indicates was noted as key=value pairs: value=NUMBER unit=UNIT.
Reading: value=20 unit=mph
